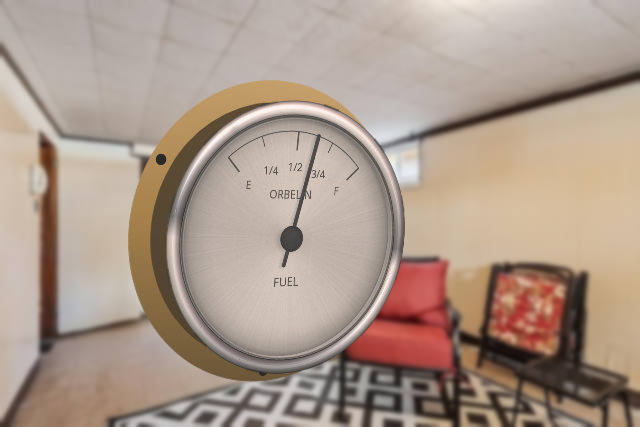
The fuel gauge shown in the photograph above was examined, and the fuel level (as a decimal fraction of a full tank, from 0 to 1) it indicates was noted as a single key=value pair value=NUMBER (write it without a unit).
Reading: value=0.625
